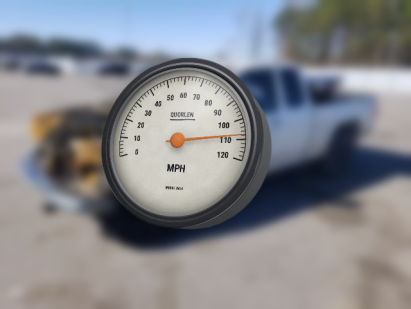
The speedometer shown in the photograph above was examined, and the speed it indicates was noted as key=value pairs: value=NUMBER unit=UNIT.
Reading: value=108 unit=mph
